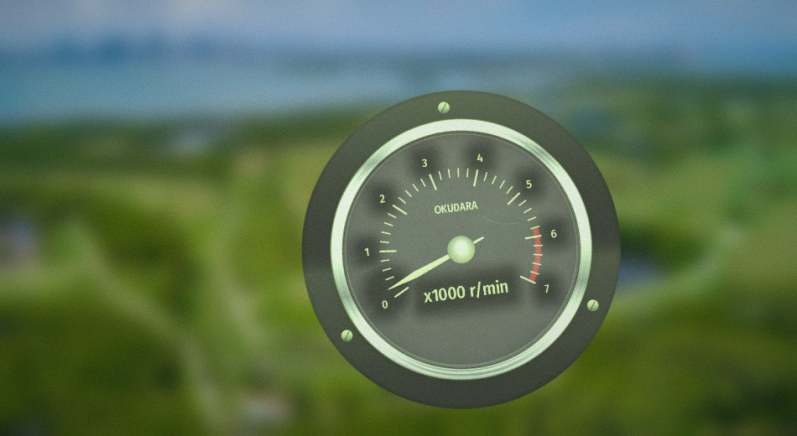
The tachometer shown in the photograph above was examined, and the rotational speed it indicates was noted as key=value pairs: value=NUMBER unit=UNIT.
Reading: value=200 unit=rpm
